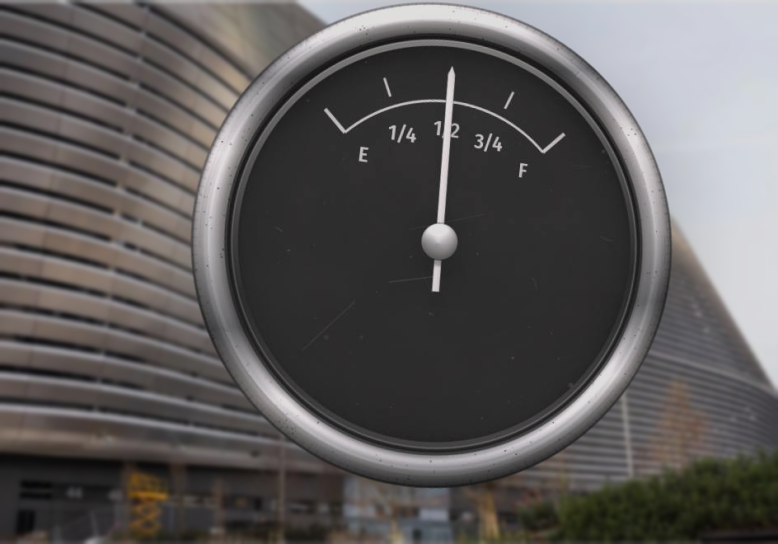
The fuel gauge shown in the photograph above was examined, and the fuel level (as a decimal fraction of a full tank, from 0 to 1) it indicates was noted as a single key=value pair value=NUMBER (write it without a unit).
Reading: value=0.5
